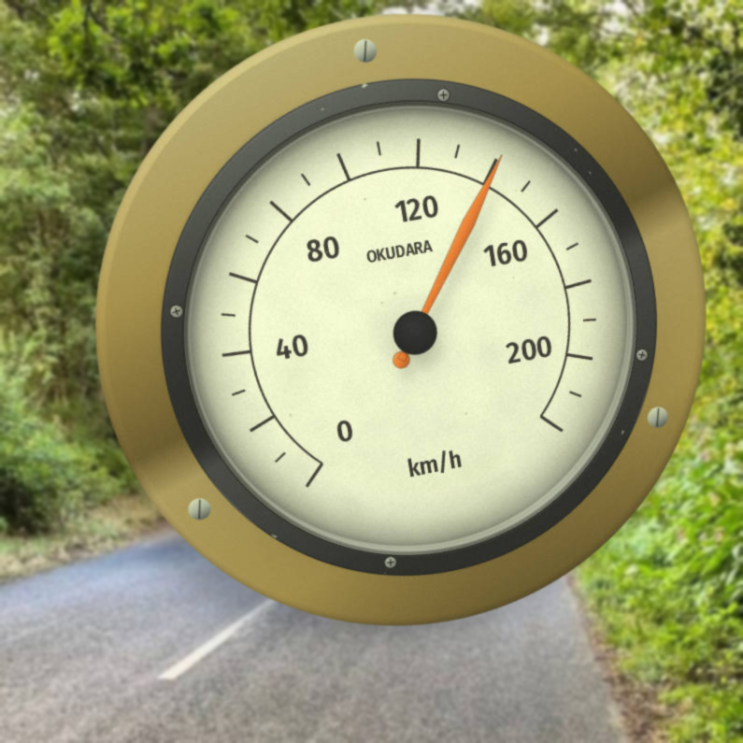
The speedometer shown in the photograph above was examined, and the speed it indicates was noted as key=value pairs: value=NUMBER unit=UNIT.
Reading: value=140 unit=km/h
